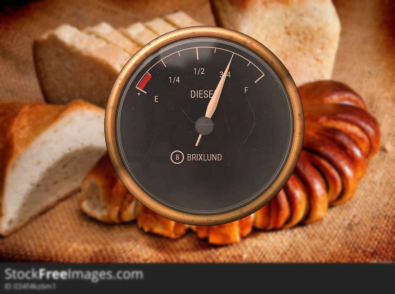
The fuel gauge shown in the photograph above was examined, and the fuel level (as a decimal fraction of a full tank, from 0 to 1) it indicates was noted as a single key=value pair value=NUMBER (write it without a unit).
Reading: value=0.75
